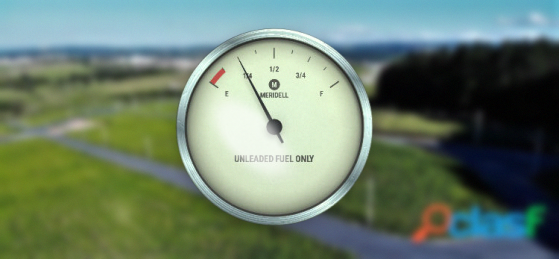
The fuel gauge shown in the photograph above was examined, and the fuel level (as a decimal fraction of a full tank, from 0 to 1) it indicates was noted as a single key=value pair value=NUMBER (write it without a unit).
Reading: value=0.25
